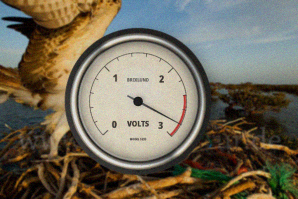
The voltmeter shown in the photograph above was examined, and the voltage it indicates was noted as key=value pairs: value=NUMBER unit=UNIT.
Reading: value=2.8 unit=V
